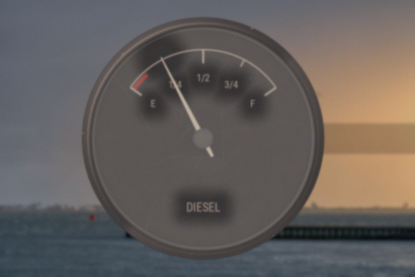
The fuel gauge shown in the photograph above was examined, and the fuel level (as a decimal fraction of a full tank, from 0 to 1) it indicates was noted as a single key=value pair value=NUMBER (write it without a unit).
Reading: value=0.25
